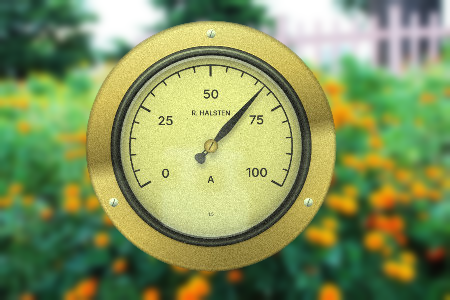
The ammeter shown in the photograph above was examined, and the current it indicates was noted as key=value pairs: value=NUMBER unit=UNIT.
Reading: value=67.5 unit=A
